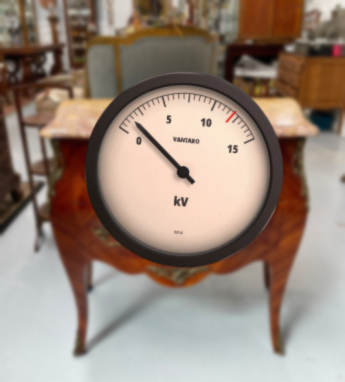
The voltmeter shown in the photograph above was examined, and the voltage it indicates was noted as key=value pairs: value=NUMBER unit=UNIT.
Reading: value=1.5 unit=kV
